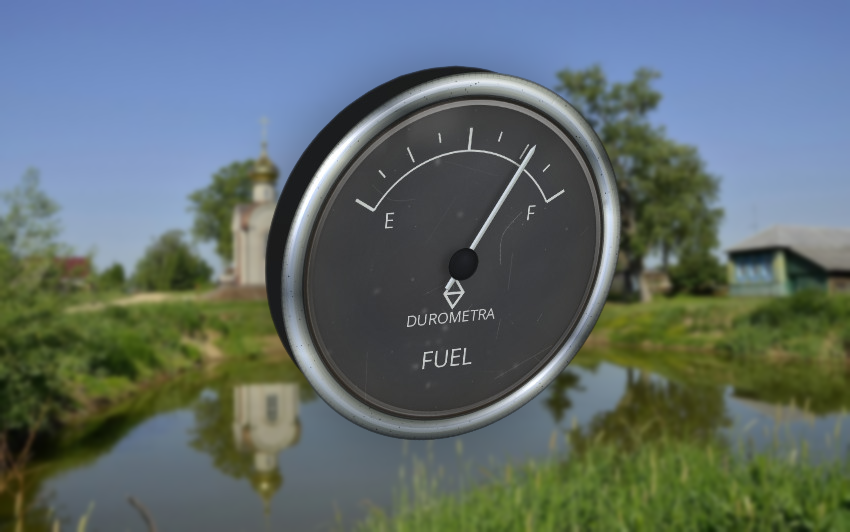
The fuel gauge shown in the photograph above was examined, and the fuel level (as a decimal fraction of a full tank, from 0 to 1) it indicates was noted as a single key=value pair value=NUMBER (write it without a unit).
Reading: value=0.75
